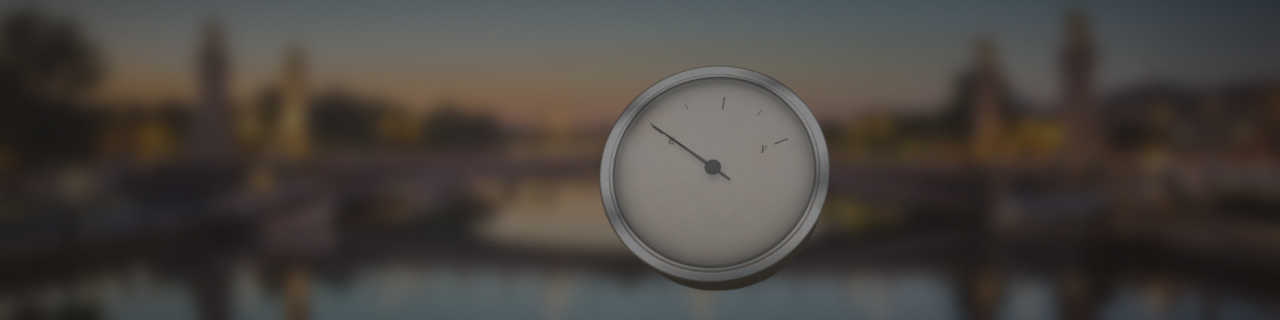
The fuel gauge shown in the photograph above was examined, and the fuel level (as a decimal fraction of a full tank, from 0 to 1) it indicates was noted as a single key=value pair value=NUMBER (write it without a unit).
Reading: value=0
